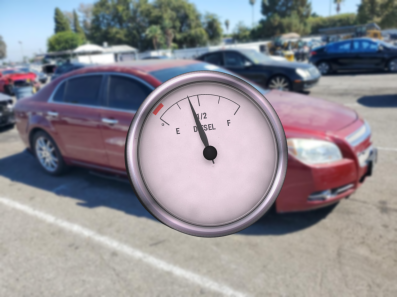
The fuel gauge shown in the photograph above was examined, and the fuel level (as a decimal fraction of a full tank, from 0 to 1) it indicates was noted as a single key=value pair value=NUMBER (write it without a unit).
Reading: value=0.375
